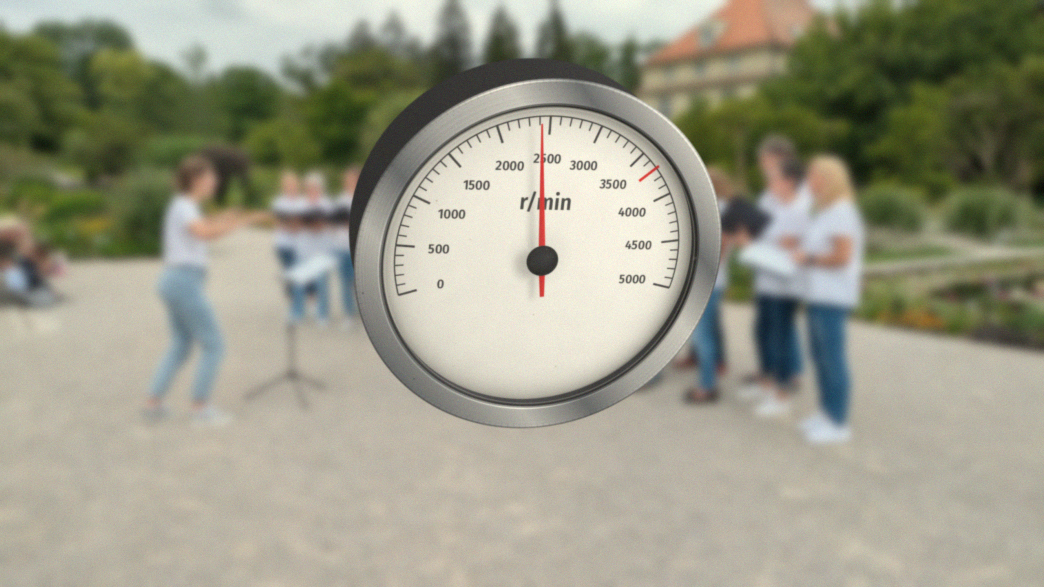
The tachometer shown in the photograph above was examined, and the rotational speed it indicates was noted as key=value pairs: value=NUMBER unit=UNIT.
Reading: value=2400 unit=rpm
